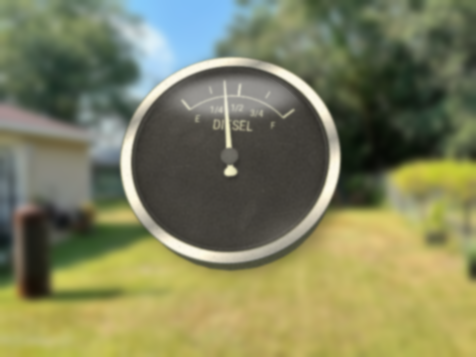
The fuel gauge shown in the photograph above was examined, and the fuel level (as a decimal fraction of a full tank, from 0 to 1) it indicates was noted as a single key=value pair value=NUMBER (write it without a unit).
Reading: value=0.375
